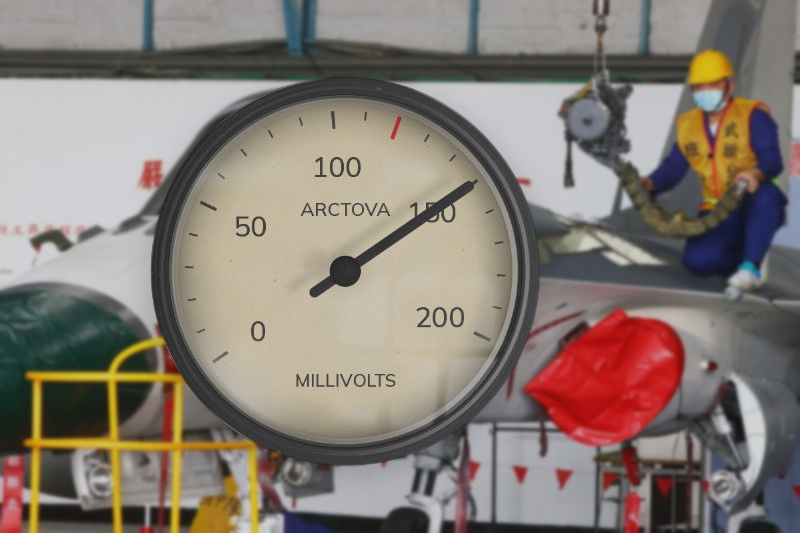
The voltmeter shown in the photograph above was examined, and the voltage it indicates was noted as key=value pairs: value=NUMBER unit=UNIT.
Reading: value=150 unit=mV
